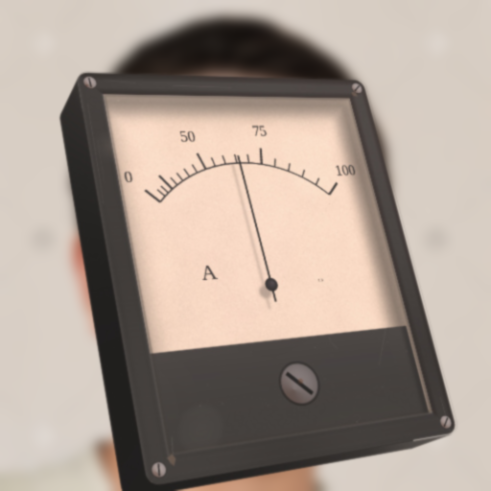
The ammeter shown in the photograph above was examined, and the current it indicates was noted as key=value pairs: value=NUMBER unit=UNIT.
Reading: value=65 unit=A
